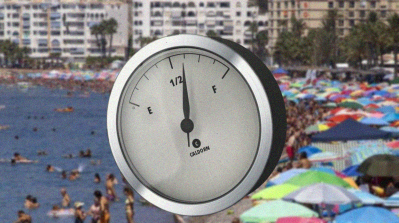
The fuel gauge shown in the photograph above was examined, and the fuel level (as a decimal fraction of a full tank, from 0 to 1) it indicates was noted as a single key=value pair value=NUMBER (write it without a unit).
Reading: value=0.625
